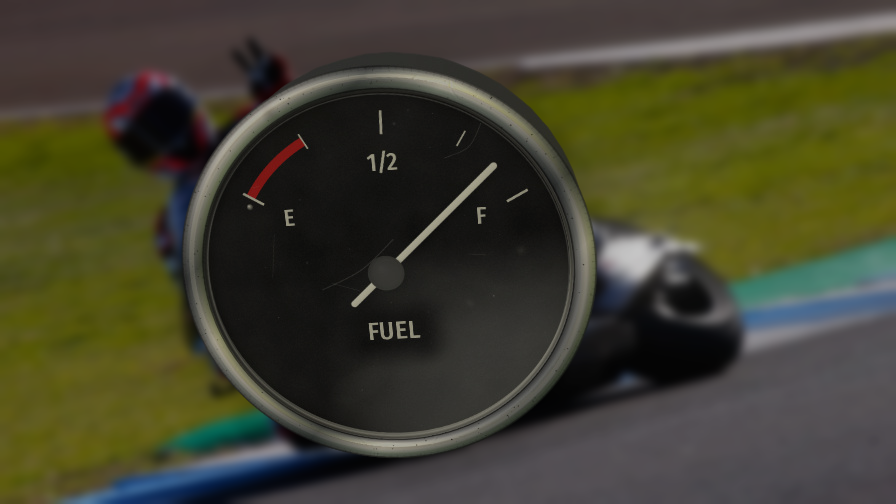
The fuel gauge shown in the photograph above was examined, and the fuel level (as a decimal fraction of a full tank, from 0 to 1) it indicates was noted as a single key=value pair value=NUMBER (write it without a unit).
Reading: value=0.875
